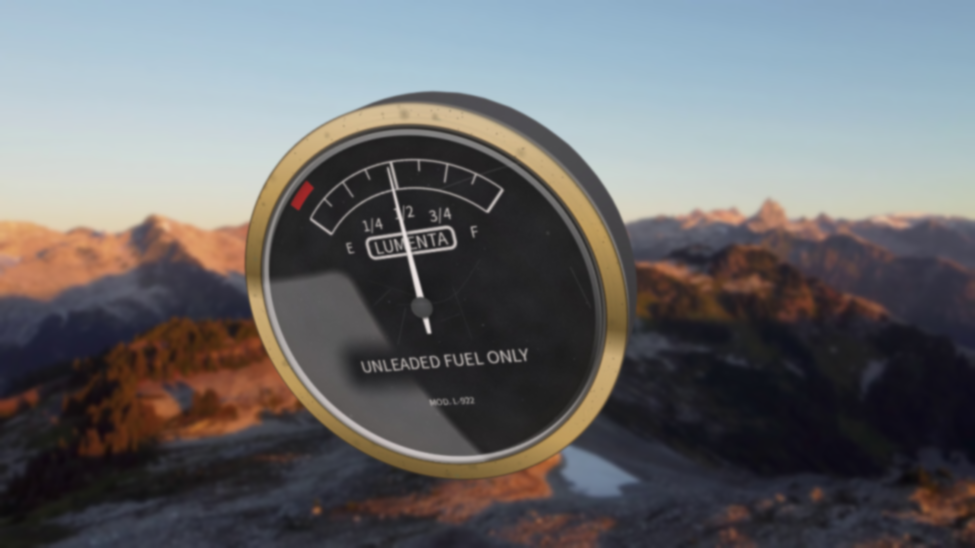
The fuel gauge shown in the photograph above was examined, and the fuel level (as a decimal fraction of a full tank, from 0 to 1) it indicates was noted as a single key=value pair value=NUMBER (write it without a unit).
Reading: value=0.5
